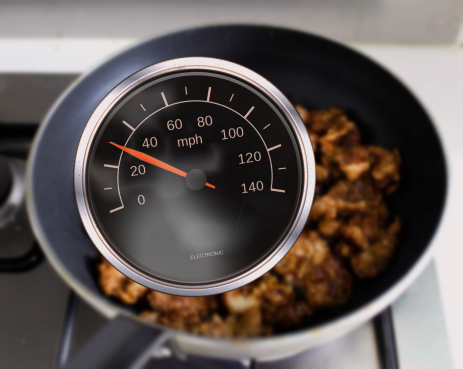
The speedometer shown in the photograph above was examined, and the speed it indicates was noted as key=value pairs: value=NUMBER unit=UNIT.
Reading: value=30 unit=mph
